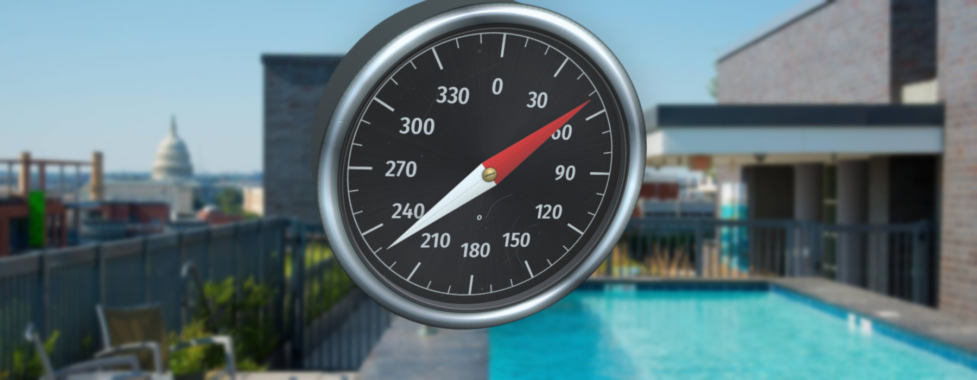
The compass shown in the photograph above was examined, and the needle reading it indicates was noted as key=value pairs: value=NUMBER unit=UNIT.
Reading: value=50 unit=°
